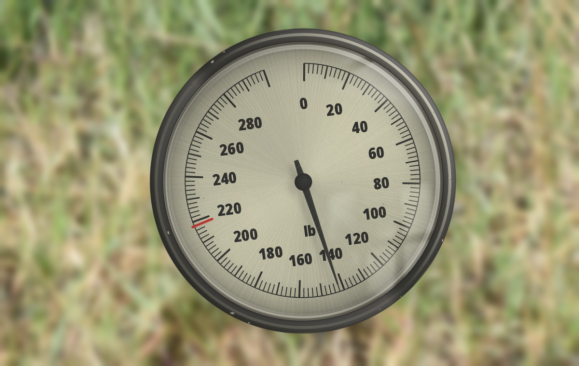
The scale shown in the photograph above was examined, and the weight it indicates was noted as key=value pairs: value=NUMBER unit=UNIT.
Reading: value=142 unit=lb
